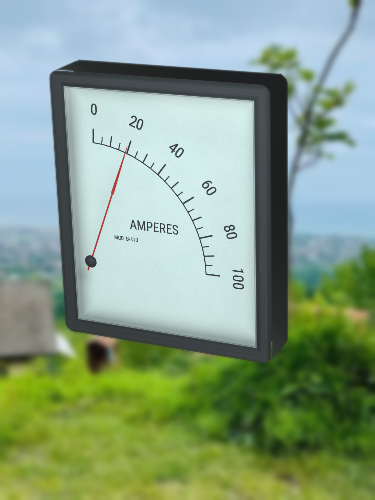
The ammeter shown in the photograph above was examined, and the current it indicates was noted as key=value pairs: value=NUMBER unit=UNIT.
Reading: value=20 unit=A
